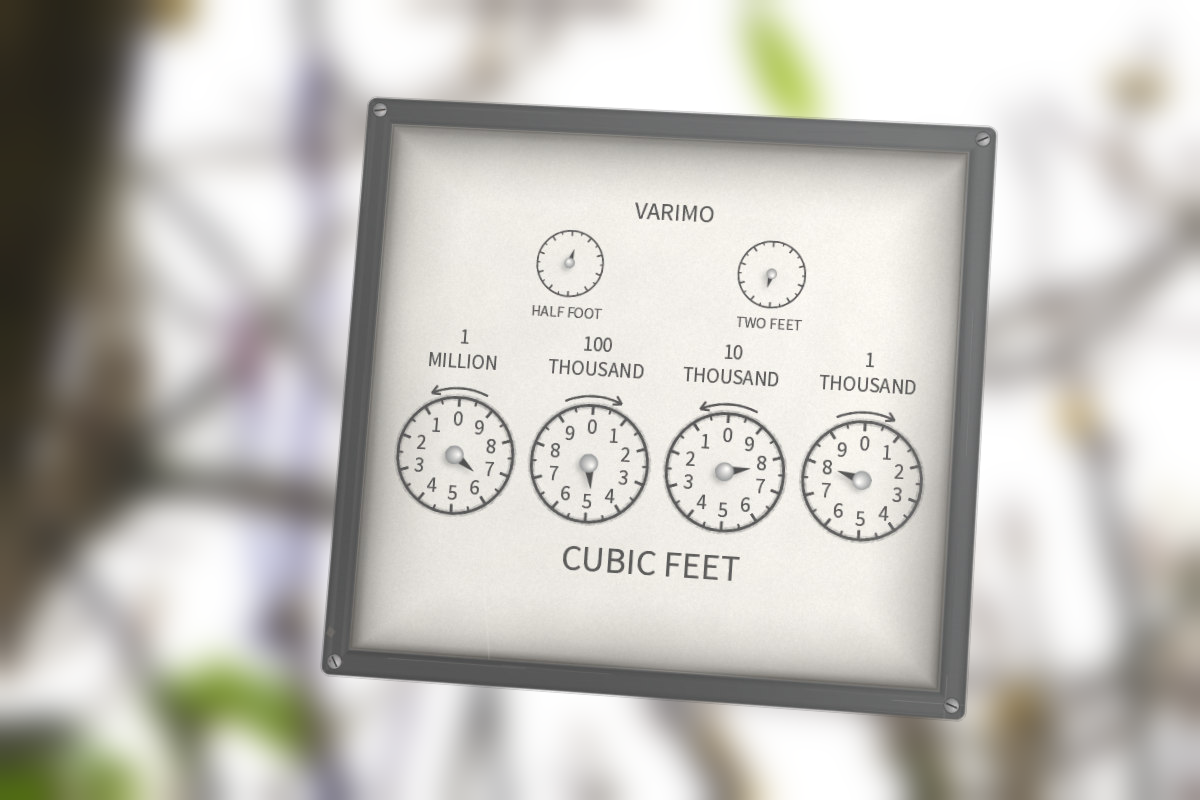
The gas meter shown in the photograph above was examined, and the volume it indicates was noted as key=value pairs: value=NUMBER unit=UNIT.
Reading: value=647800 unit=ft³
